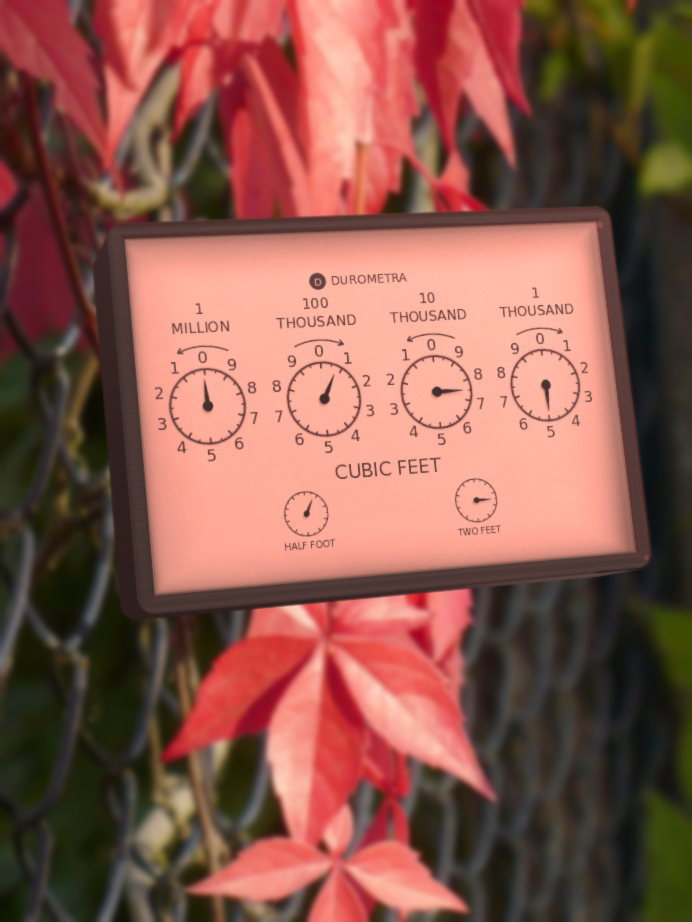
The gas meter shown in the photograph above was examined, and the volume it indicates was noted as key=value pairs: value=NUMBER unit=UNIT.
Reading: value=7500 unit=ft³
